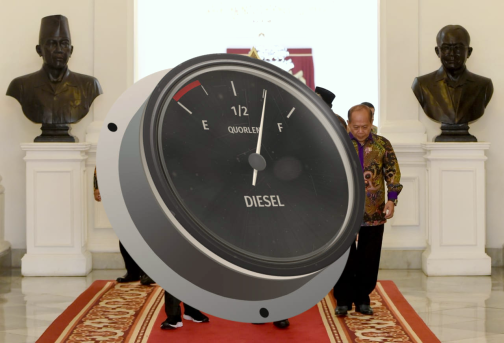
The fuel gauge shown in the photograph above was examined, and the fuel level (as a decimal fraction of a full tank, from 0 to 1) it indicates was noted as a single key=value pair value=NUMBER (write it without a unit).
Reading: value=0.75
